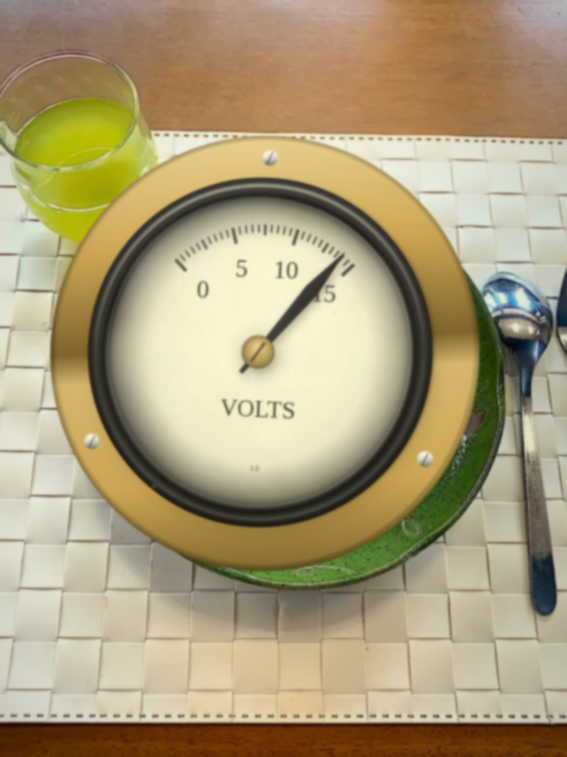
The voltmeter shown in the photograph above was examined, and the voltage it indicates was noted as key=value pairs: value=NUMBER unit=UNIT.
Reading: value=14 unit=V
